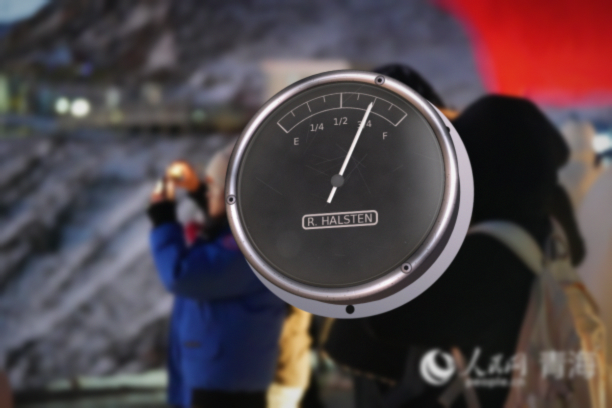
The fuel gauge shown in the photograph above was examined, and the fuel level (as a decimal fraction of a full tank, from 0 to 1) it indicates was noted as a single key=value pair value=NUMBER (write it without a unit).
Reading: value=0.75
